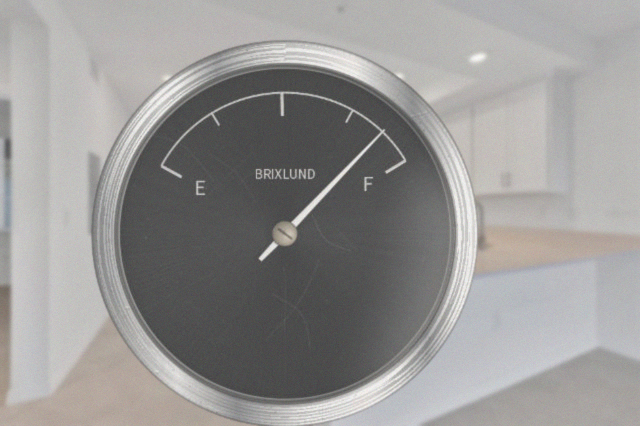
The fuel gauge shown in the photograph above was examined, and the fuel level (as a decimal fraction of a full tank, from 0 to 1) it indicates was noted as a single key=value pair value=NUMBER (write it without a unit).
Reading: value=0.875
